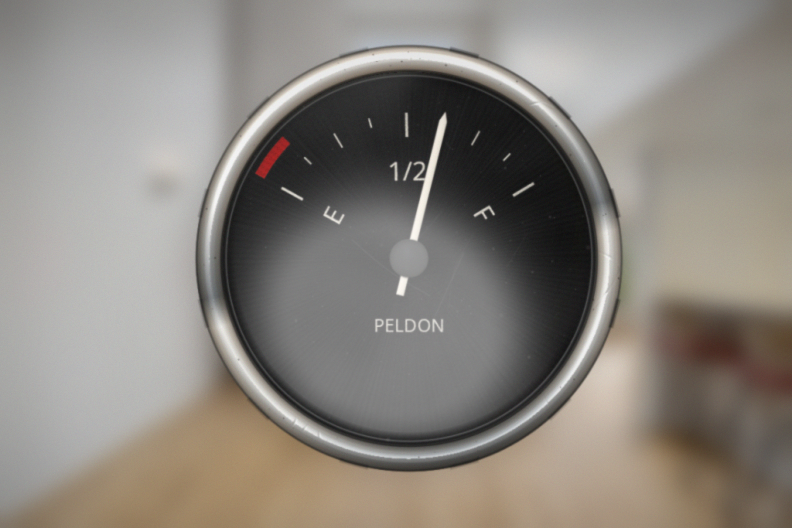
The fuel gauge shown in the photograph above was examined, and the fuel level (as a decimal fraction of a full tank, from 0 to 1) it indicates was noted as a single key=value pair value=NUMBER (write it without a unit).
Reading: value=0.625
